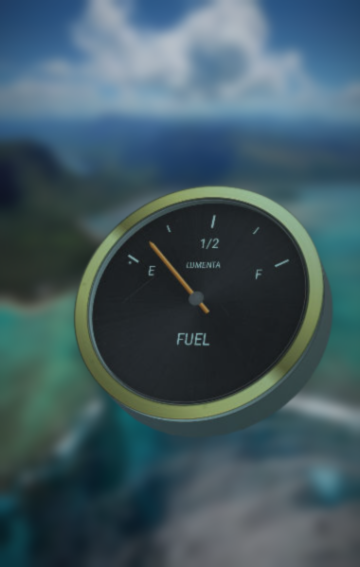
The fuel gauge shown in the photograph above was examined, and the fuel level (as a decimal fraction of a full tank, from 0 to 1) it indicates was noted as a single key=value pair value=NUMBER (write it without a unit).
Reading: value=0.125
